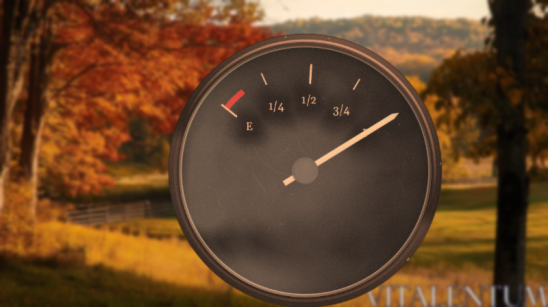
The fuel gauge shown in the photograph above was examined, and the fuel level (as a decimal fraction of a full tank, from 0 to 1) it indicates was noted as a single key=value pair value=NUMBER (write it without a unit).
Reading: value=1
